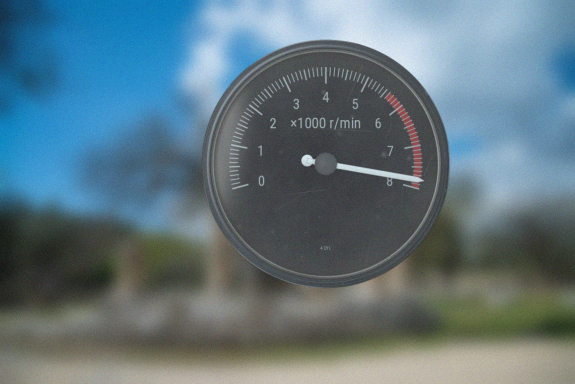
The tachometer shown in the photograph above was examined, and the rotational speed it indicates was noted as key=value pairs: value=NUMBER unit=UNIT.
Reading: value=7800 unit=rpm
